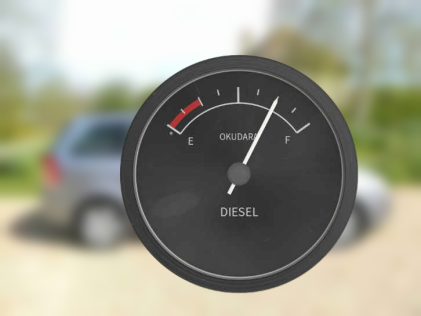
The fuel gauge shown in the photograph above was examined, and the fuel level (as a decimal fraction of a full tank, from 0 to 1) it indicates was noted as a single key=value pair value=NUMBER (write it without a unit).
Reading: value=0.75
